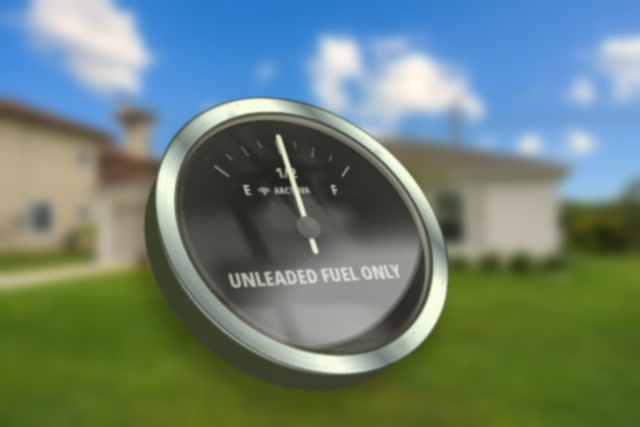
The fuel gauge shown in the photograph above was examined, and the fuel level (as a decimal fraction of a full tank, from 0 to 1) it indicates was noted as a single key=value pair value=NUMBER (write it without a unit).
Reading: value=0.5
